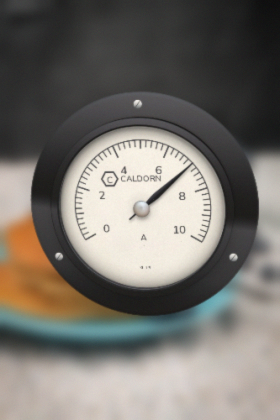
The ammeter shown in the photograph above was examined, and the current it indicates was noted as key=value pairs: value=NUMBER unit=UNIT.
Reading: value=7 unit=A
